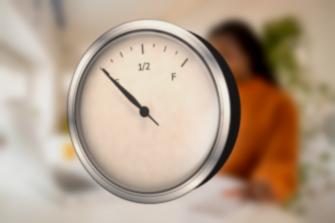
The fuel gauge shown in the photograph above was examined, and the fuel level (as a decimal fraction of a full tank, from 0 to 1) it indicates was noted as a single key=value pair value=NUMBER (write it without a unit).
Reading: value=0
